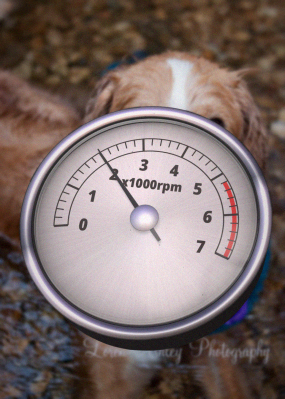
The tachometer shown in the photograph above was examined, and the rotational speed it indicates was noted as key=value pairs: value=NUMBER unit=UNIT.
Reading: value=2000 unit=rpm
